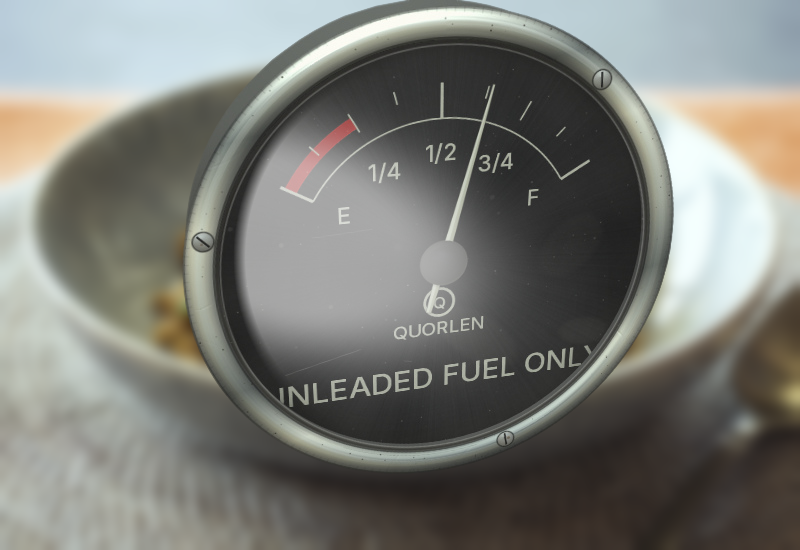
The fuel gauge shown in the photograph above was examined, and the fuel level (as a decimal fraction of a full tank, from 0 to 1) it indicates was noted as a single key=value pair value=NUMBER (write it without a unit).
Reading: value=0.625
